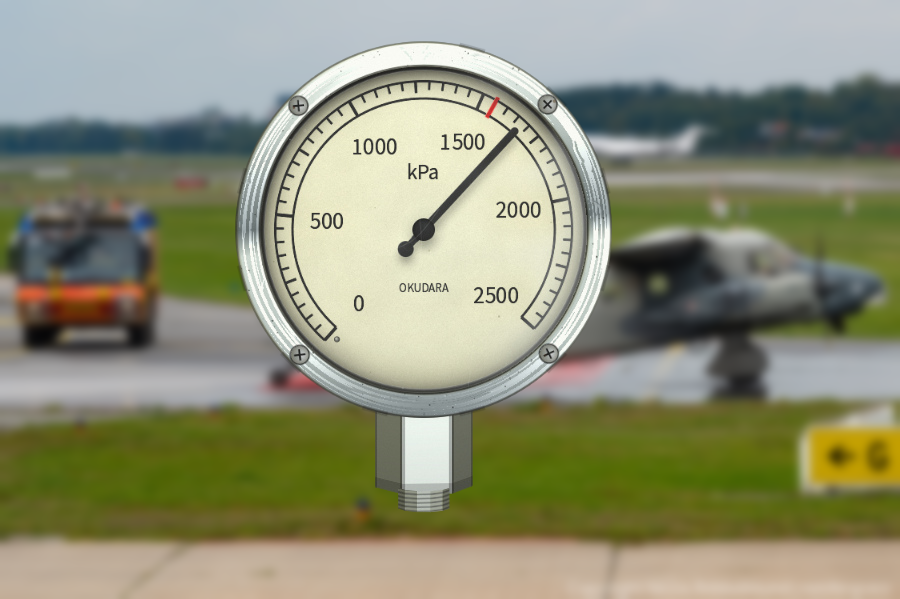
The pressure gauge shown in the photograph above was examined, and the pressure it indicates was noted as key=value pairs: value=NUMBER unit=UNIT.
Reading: value=1675 unit=kPa
